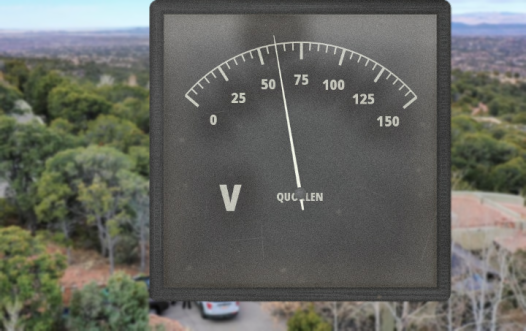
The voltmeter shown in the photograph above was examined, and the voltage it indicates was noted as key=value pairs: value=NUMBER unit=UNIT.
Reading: value=60 unit=V
